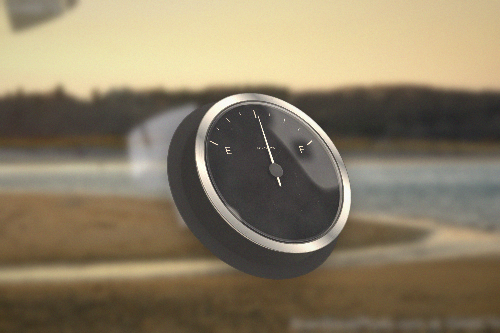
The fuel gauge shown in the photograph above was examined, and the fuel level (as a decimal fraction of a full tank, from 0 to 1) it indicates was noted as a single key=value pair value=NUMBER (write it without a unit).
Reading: value=0.5
